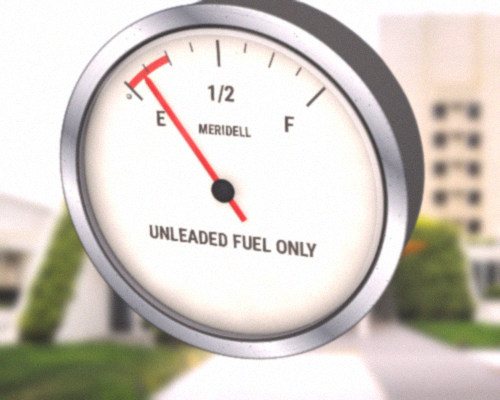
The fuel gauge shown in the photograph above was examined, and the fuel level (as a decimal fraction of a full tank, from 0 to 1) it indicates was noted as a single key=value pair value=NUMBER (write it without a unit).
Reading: value=0.125
